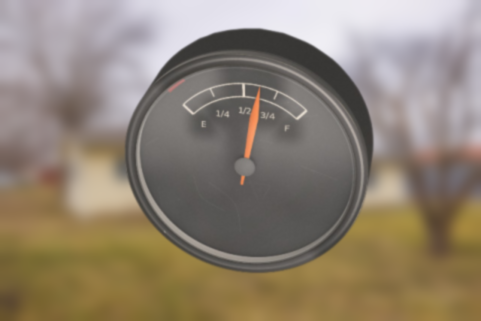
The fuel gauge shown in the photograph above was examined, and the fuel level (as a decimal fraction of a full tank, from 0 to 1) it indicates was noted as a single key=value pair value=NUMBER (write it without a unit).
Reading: value=0.625
